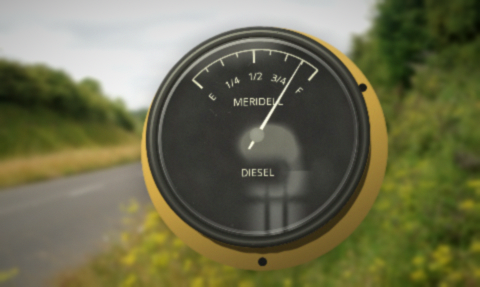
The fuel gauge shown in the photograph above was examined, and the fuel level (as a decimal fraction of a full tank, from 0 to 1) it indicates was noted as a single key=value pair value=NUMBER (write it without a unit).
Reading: value=0.875
